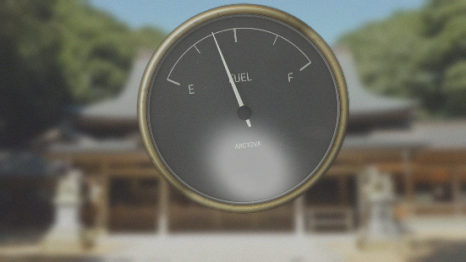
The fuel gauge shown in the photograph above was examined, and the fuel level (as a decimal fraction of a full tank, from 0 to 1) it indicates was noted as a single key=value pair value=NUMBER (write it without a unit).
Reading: value=0.375
